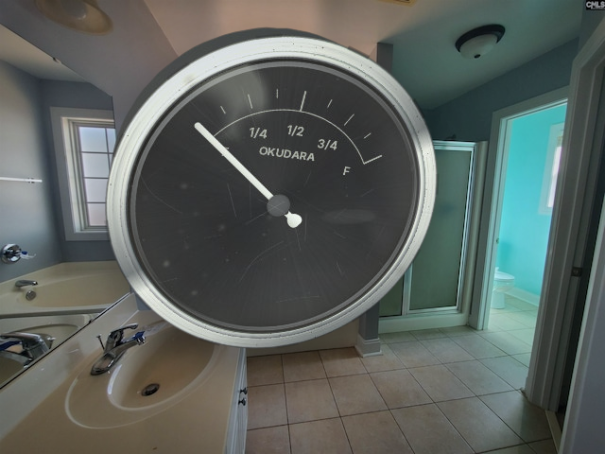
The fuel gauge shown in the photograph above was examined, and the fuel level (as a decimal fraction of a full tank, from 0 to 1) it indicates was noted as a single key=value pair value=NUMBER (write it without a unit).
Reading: value=0
